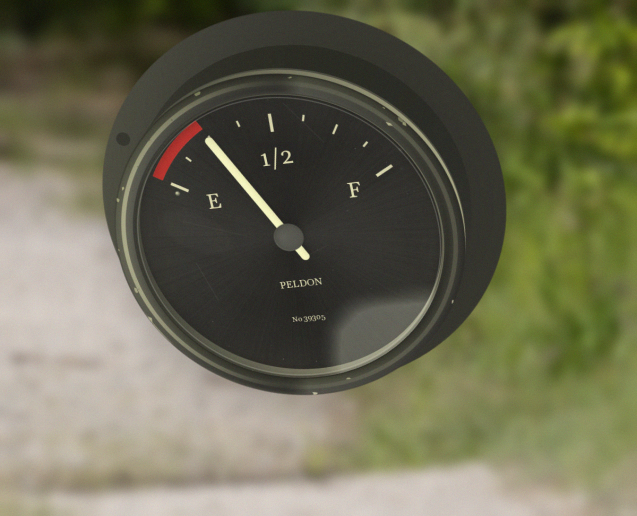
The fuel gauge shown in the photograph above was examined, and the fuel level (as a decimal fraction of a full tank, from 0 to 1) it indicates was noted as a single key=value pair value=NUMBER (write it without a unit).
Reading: value=0.25
